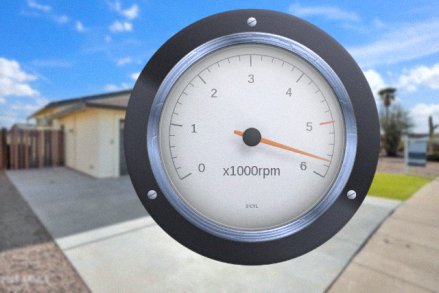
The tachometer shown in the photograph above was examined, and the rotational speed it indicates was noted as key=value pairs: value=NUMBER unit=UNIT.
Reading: value=5700 unit=rpm
